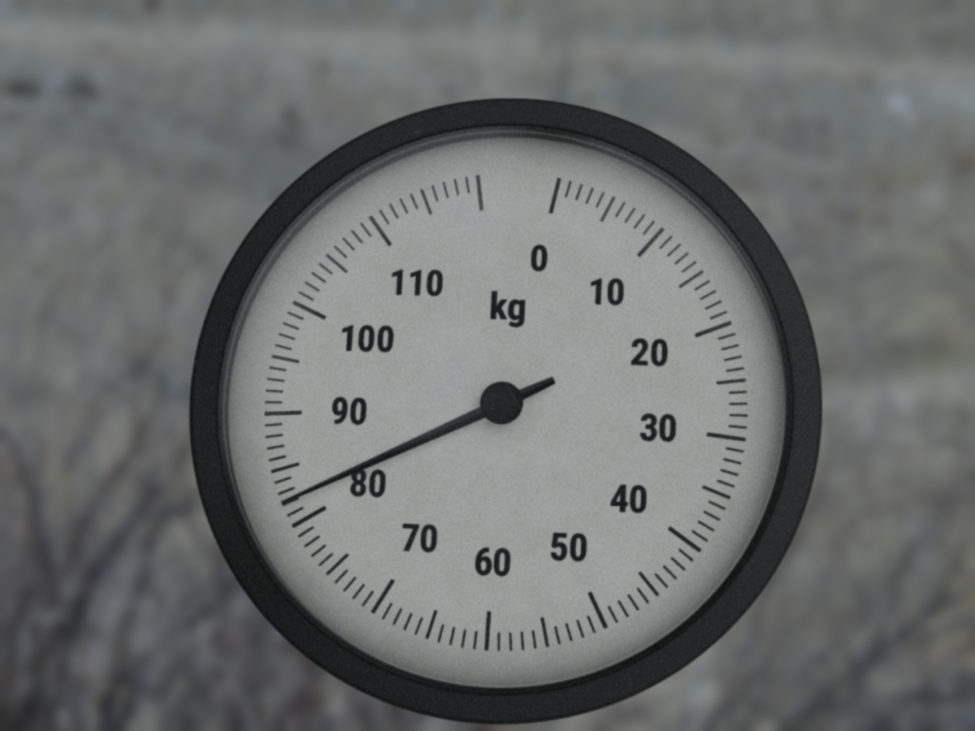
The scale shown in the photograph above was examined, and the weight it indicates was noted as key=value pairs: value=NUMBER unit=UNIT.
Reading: value=82 unit=kg
